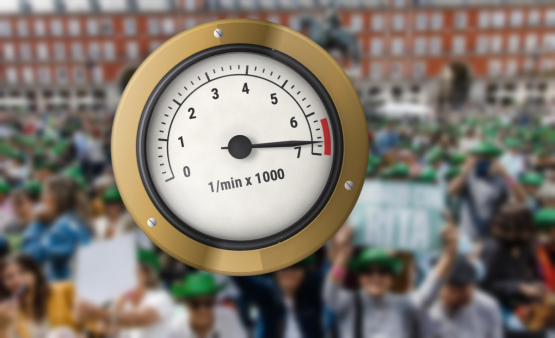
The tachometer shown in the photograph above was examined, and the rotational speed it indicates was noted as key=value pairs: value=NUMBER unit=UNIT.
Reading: value=6700 unit=rpm
